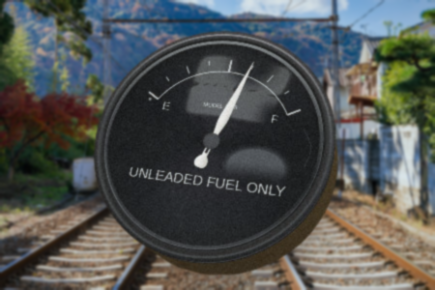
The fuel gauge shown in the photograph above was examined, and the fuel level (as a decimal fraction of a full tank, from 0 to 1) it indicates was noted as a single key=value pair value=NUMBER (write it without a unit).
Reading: value=0.625
